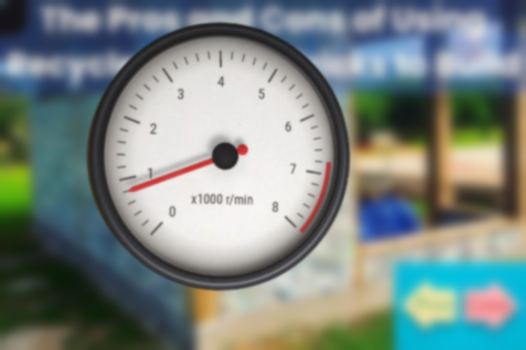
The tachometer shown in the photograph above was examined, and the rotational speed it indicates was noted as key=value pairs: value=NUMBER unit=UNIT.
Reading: value=800 unit=rpm
